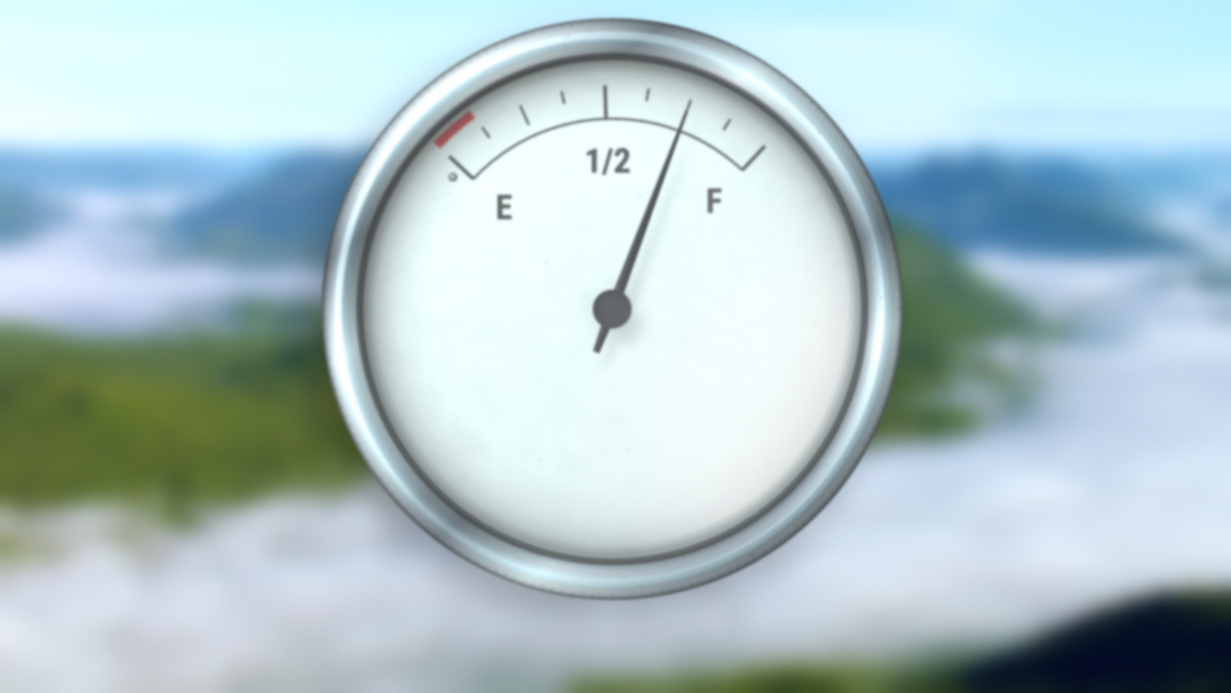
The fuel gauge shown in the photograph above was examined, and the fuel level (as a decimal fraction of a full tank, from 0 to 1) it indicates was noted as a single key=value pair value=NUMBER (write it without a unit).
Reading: value=0.75
